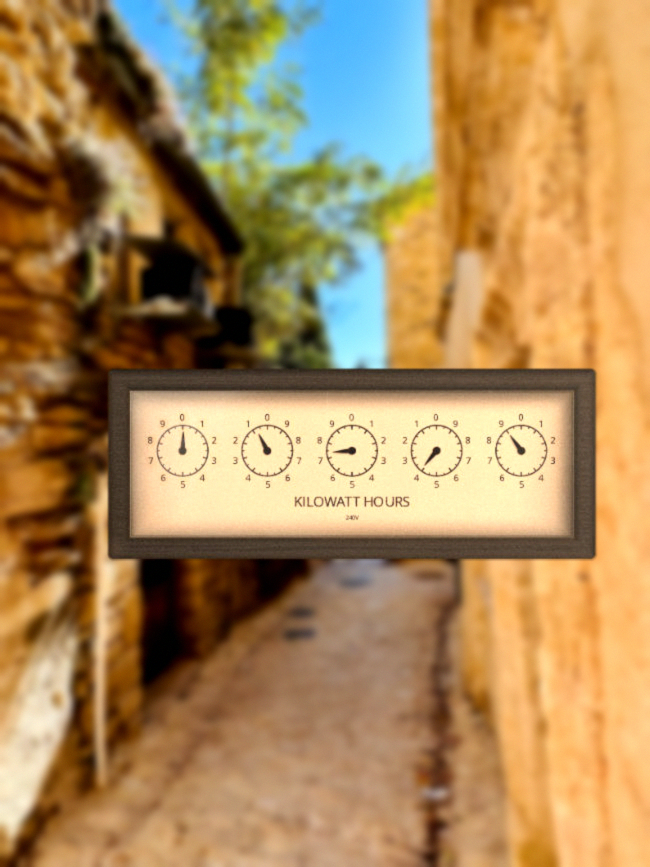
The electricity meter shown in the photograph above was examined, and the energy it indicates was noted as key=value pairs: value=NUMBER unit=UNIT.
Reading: value=739 unit=kWh
